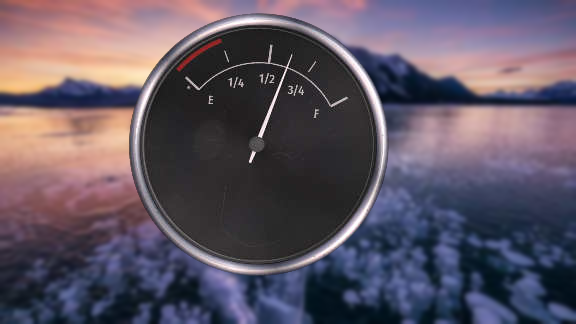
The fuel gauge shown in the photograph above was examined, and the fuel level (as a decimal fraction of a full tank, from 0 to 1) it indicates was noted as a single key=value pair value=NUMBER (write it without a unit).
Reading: value=0.625
